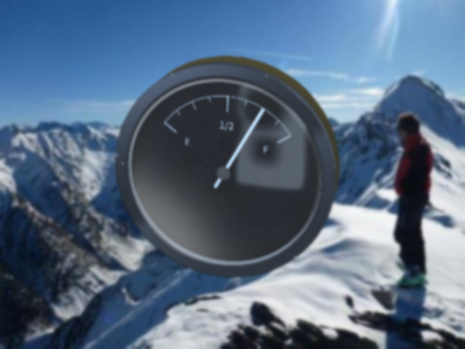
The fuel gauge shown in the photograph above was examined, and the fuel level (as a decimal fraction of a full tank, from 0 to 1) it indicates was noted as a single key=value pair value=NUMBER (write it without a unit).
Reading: value=0.75
